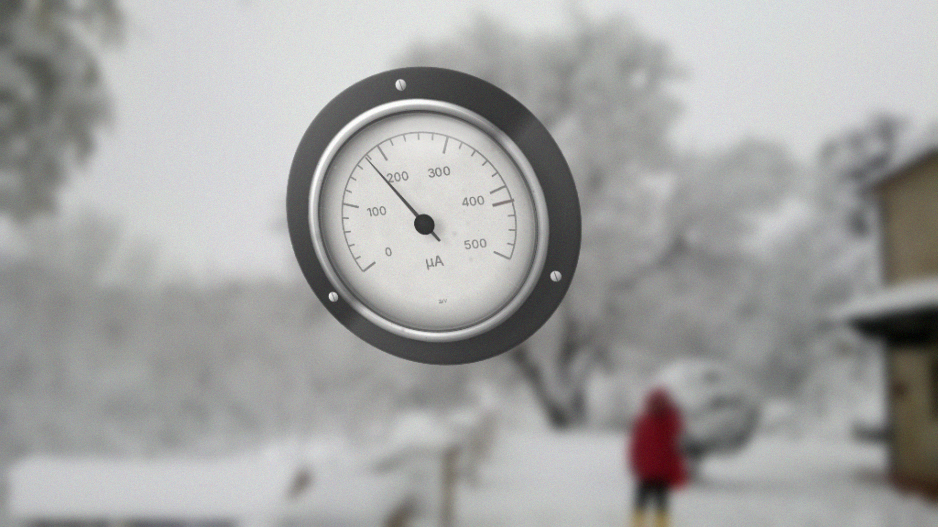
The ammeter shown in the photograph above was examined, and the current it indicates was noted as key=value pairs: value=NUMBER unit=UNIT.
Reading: value=180 unit=µA
